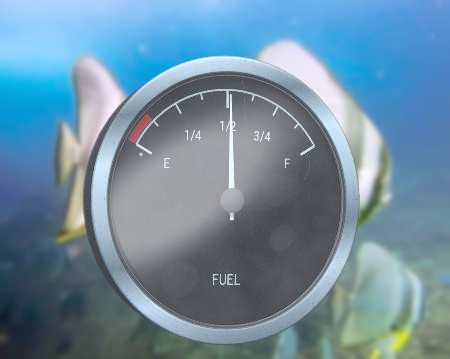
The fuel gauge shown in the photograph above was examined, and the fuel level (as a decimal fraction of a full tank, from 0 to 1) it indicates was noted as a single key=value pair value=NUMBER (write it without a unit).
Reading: value=0.5
